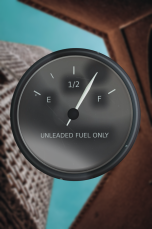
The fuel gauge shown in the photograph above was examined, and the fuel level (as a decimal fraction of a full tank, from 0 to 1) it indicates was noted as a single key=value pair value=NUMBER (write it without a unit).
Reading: value=0.75
